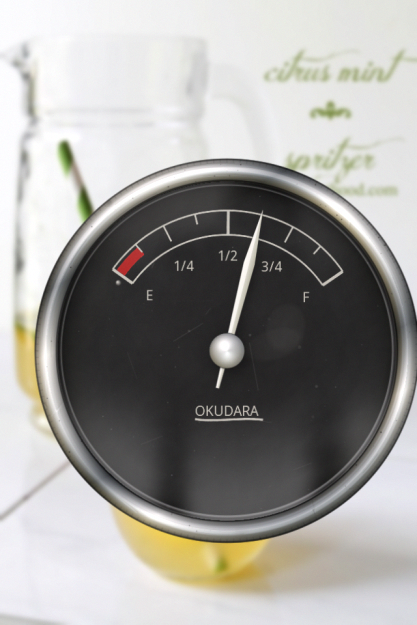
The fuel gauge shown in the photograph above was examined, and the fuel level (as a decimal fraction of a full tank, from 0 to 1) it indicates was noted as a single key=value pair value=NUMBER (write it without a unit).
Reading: value=0.625
